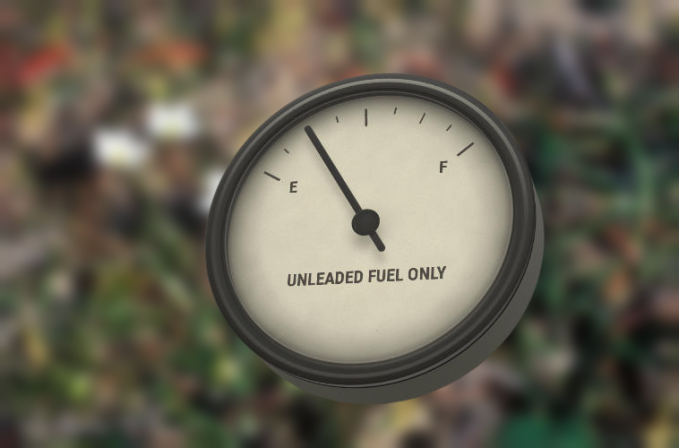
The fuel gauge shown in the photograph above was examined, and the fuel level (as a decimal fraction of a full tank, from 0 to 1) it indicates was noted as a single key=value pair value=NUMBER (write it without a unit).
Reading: value=0.25
